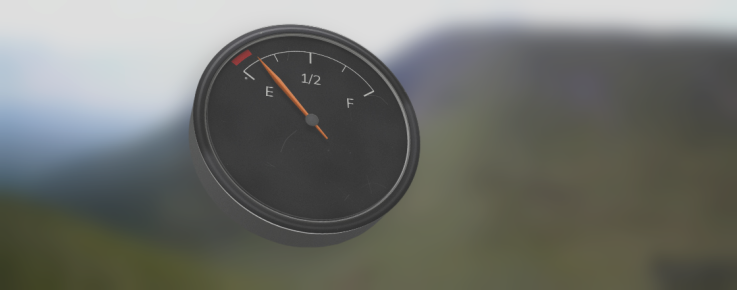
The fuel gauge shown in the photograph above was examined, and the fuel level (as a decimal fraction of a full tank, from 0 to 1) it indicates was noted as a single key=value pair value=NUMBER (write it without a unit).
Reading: value=0.125
